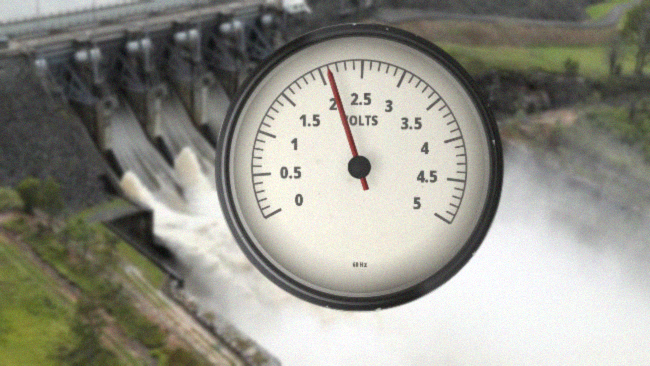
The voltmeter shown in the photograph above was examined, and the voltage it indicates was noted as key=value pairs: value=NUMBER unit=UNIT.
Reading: value=2.1 unit=V
